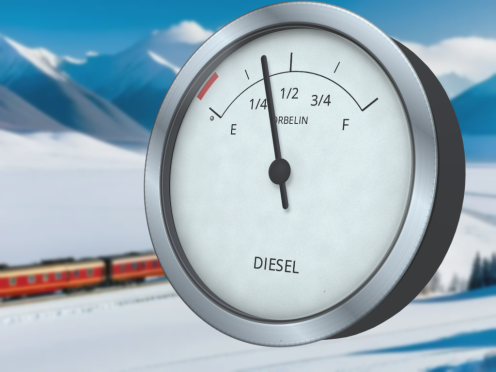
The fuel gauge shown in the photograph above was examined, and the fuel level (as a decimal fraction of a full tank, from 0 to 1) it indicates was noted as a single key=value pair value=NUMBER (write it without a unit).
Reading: value=0.375
